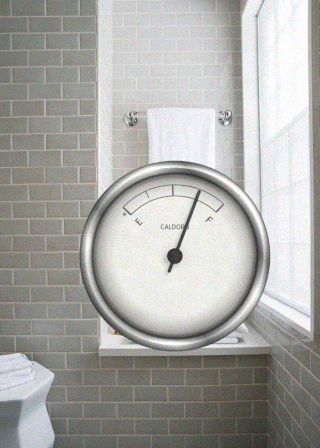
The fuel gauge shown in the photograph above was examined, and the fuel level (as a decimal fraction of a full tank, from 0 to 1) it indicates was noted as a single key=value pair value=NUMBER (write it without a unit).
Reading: value=0.75
